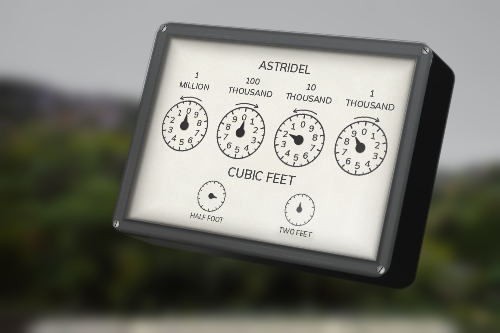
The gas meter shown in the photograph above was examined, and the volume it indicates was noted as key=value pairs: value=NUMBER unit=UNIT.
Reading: value=1900 unit=ft³
